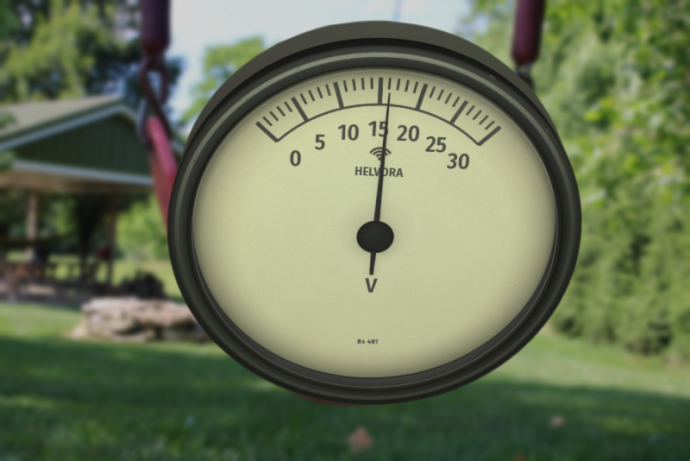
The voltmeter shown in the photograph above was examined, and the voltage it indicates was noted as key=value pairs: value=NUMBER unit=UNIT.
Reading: value=16 unit=V
